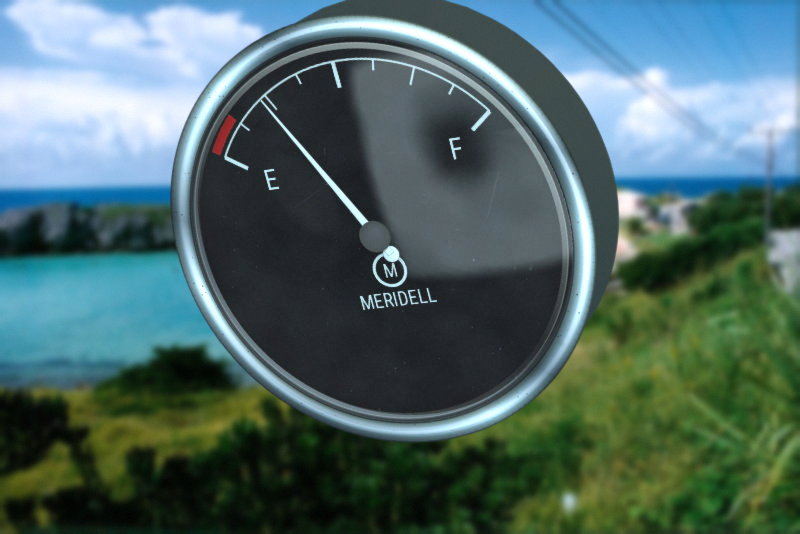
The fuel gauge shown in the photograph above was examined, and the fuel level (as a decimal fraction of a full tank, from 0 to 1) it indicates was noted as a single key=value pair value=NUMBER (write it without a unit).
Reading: value=0.25
